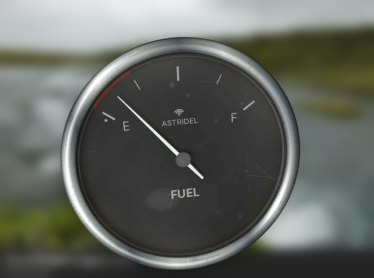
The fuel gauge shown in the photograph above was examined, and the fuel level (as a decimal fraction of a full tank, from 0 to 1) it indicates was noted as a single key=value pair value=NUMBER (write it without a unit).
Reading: value=0.125
